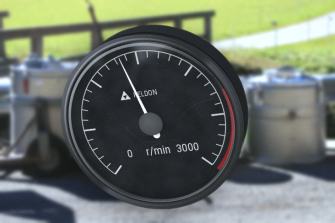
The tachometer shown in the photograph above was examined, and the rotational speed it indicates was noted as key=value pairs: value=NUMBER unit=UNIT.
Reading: value=1350 unit=rpm
